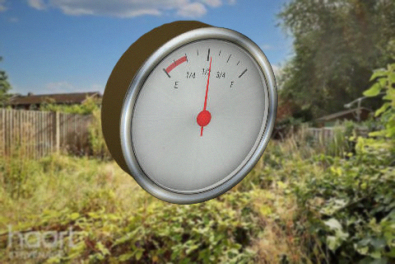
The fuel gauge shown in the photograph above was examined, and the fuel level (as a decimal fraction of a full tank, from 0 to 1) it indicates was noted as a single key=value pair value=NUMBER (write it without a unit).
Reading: value=0.5
